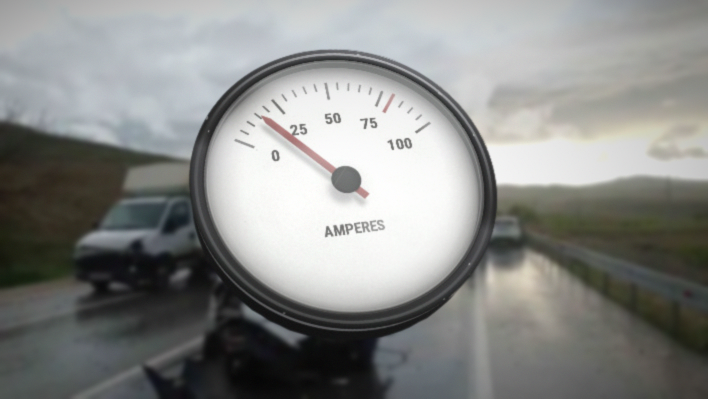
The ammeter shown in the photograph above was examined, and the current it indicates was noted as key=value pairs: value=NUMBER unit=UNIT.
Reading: value=15 unit=A
